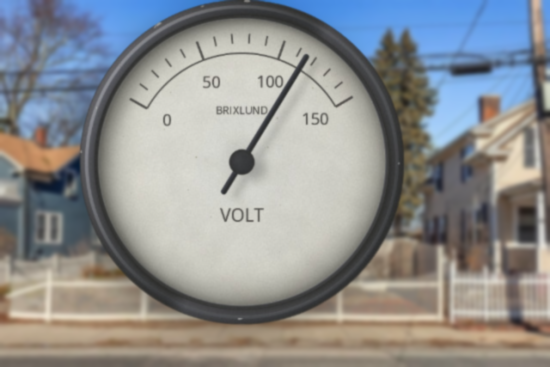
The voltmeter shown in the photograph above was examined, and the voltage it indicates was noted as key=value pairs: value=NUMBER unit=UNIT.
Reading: value=115 unit=V
